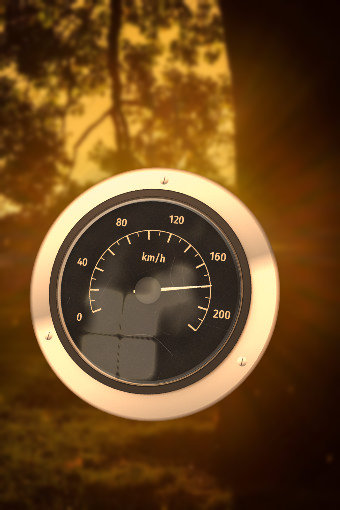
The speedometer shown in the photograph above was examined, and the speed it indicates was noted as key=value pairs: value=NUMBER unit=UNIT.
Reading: value=180 unit=km/h
